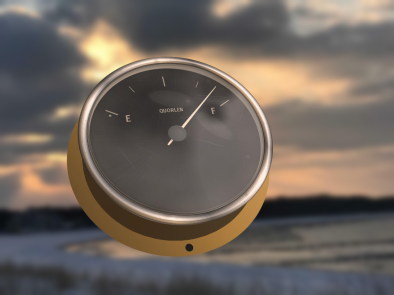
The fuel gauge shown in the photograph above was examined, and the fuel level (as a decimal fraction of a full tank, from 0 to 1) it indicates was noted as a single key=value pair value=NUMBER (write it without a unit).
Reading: value=0.875
